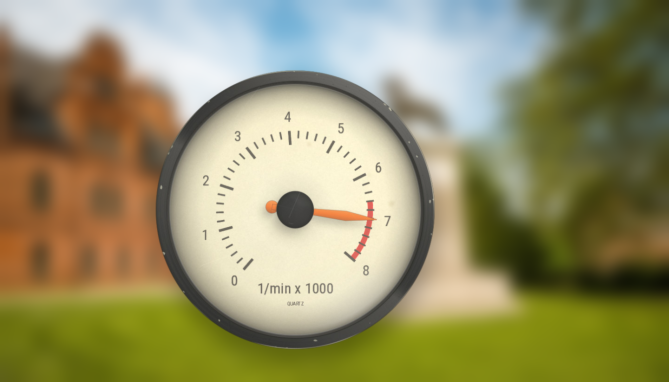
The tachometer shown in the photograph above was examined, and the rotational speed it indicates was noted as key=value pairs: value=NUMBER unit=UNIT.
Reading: value=7000 unit=rpm
